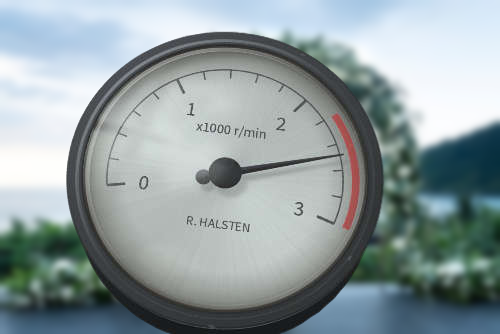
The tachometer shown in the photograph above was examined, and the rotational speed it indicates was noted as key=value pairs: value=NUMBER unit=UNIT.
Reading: value=2500 unit=rpm
